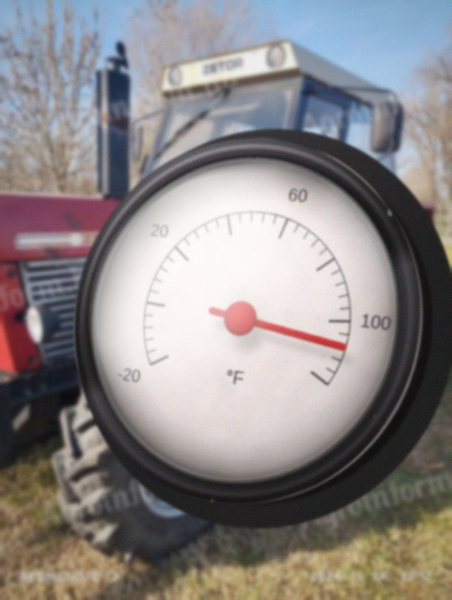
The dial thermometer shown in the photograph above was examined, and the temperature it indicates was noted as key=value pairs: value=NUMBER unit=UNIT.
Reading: value=108 unit=°F
